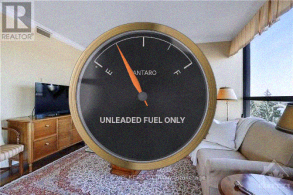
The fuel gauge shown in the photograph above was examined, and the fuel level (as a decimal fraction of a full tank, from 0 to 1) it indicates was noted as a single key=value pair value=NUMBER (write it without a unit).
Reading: value=0.25
